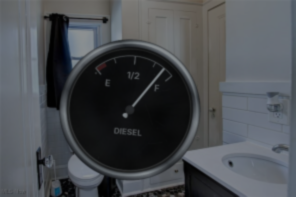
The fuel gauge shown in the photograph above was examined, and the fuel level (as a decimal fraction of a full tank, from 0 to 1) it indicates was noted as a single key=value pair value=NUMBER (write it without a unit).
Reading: value=0.875
